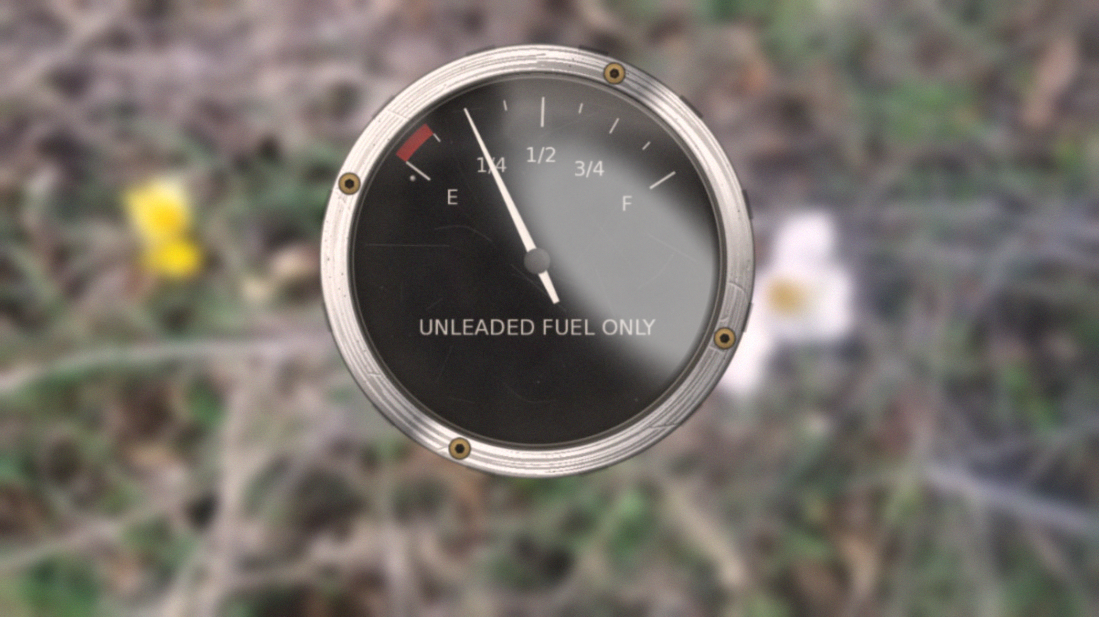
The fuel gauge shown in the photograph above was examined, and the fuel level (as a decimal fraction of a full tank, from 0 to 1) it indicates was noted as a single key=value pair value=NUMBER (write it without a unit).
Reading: value=0.25
